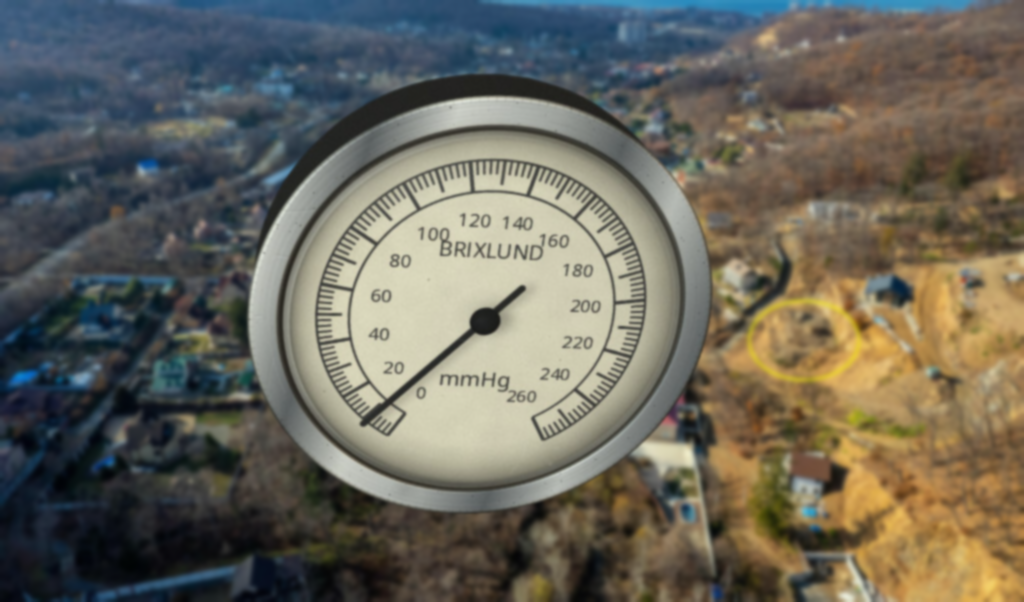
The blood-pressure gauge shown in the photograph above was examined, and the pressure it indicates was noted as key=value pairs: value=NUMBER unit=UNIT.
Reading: value=10 unit=mmHg
